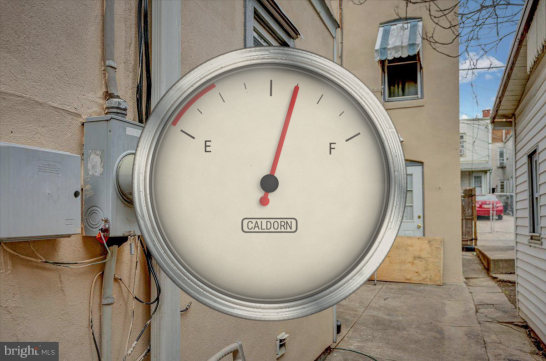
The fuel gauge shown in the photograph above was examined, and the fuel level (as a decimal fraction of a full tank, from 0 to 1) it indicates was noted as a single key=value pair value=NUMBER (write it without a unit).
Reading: value=0.625
